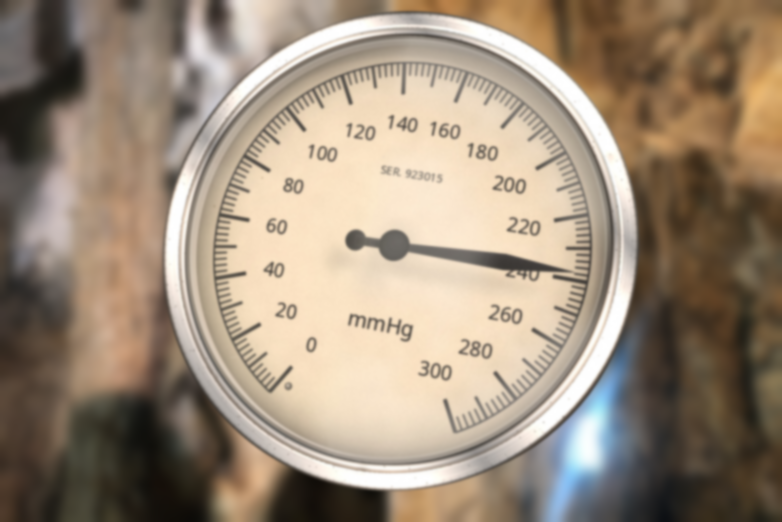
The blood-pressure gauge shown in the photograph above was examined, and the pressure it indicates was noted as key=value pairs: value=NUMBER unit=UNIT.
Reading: value=238 unit=mmHg
